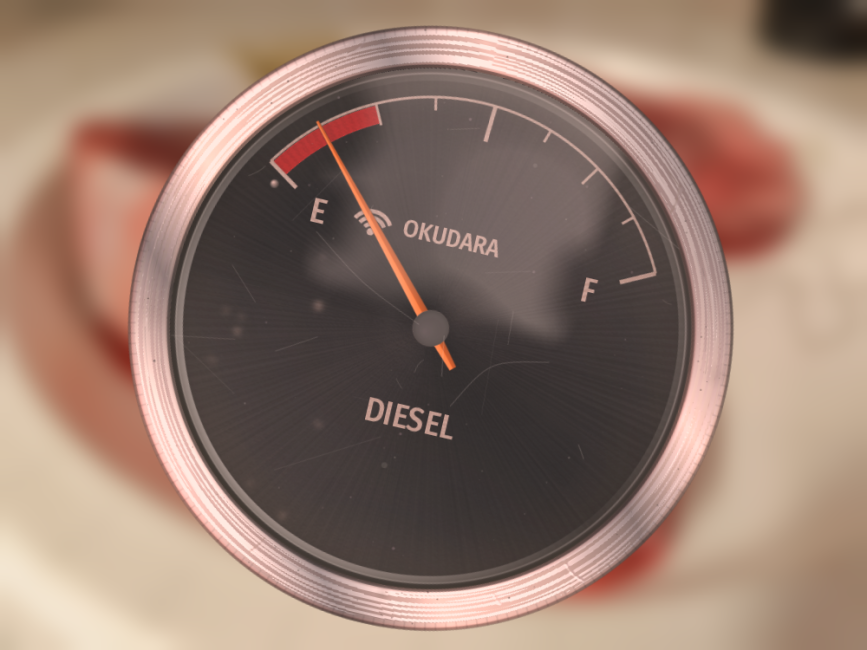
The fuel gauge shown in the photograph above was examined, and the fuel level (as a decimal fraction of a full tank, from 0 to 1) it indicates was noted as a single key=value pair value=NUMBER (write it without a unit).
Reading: value=0.125
